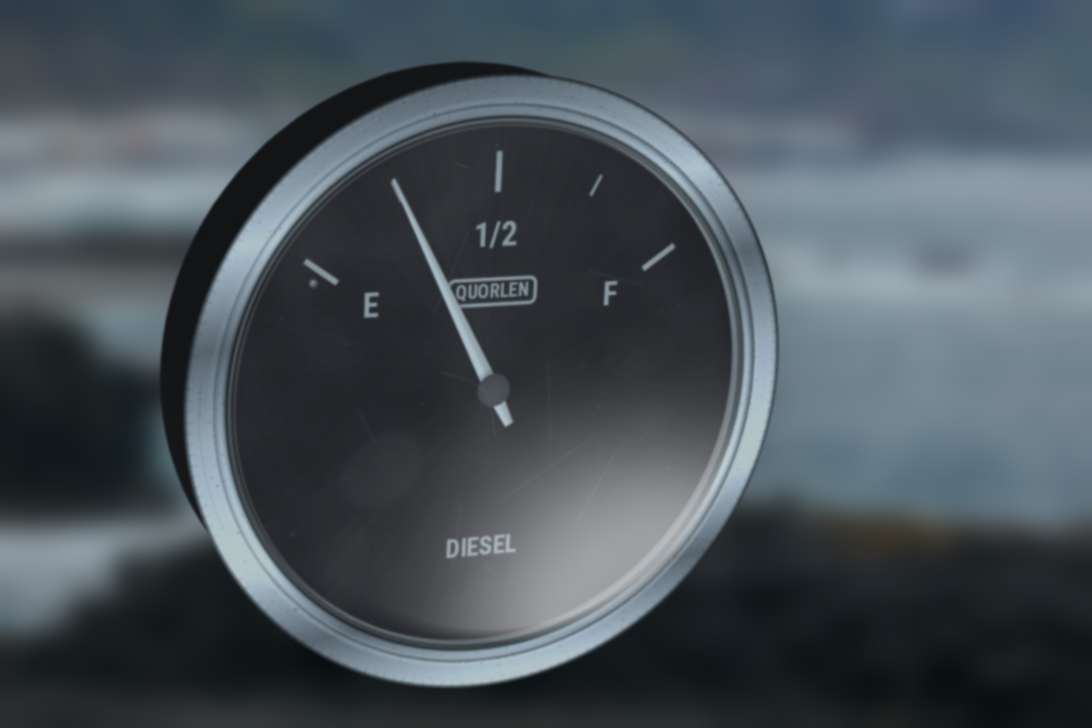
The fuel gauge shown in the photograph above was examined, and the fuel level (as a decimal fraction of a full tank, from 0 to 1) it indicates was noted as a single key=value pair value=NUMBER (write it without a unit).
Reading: value=0.25
